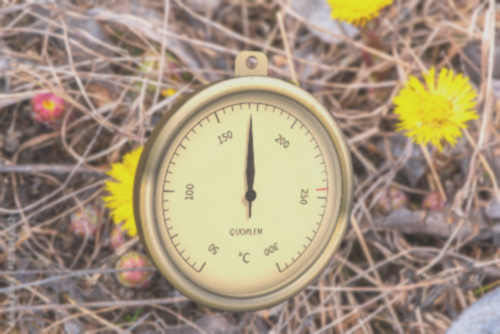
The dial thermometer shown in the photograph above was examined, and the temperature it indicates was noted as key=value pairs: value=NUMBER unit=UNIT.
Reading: value=170 unit=°C
